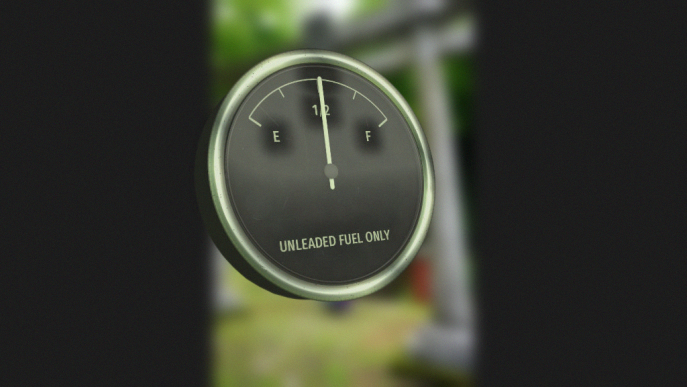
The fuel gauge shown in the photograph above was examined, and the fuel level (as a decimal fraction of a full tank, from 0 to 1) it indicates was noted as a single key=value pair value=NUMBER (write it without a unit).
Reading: value=0.5
